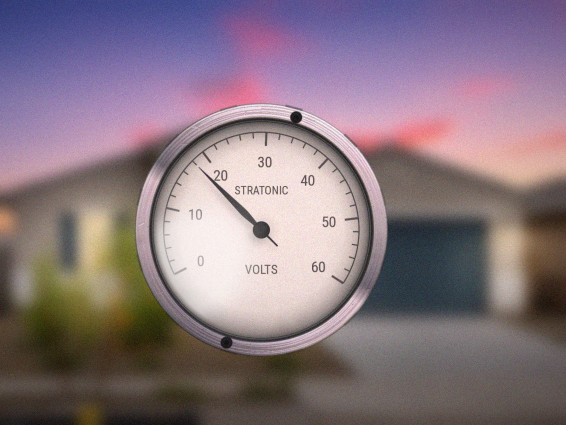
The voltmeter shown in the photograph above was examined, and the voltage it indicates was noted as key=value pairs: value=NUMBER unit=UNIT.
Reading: value=18 unit=V
